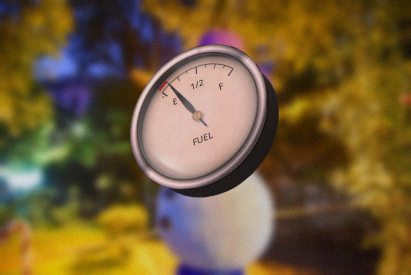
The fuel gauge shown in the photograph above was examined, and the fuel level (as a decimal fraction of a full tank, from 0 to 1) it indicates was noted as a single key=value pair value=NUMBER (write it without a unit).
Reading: value=0.125
